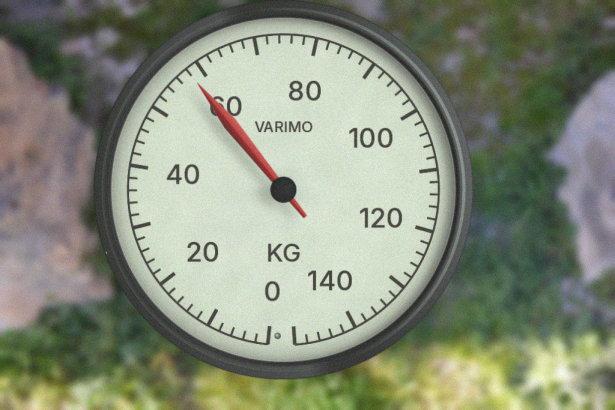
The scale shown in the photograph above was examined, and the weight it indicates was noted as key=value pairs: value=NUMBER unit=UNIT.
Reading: value=58 unit=kg
